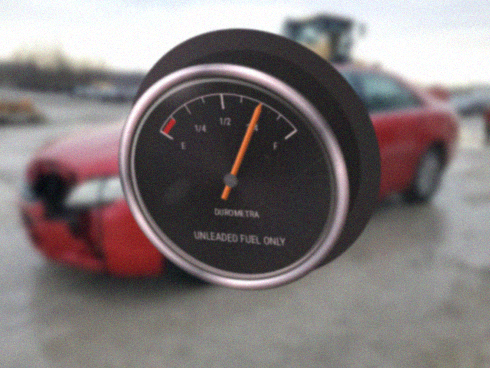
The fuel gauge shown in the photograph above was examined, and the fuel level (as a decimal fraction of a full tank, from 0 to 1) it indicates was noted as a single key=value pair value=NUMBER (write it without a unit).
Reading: value=0.75
